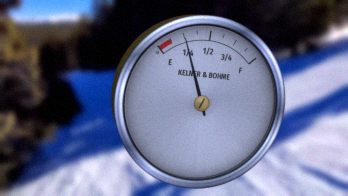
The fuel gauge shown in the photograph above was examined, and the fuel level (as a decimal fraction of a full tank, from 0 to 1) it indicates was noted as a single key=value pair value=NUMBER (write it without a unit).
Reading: value=0.25
